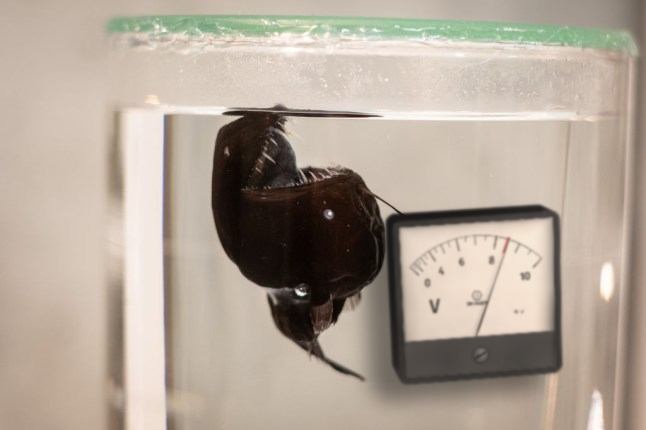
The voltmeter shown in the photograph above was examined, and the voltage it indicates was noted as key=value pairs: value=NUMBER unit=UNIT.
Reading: value=8.5 unit=V
